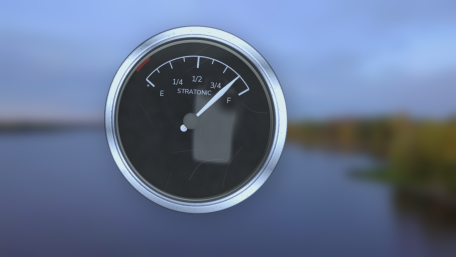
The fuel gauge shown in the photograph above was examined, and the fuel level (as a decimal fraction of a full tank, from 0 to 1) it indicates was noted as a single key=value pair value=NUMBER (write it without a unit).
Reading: value=0.875
